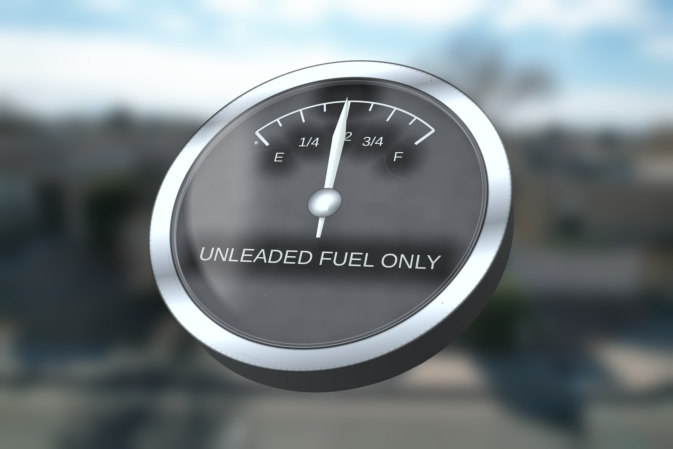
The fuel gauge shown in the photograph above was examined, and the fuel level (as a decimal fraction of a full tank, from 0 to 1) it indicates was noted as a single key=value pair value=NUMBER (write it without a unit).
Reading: value=0.5
